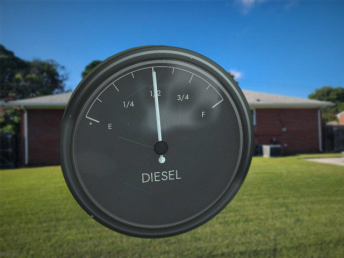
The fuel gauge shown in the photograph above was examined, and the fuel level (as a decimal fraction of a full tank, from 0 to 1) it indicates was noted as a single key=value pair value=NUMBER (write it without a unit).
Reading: value=0.5
